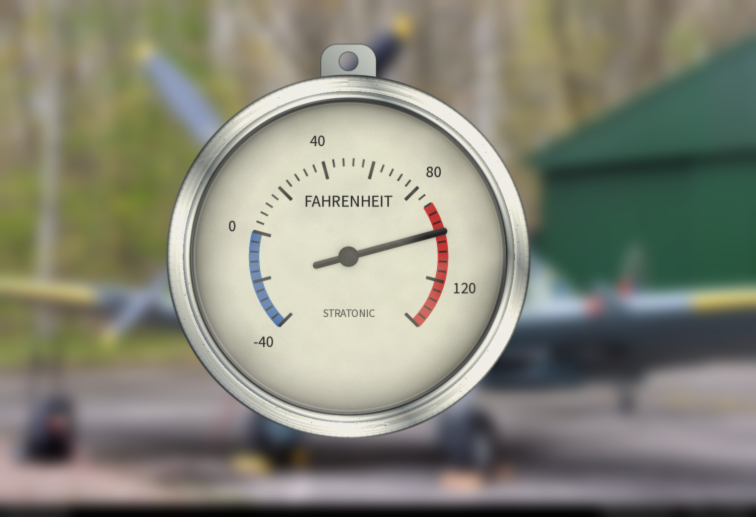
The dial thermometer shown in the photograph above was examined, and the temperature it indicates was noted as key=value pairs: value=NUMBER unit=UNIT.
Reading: value=100 unit=°F
